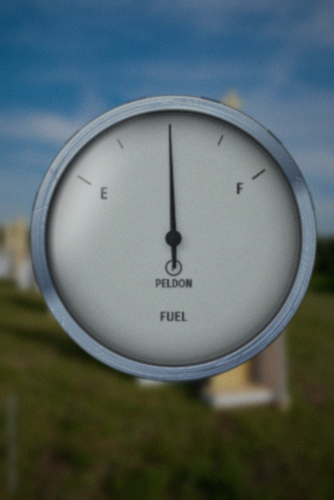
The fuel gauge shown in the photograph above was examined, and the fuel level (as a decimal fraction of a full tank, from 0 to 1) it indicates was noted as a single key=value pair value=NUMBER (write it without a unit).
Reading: value=0.5
